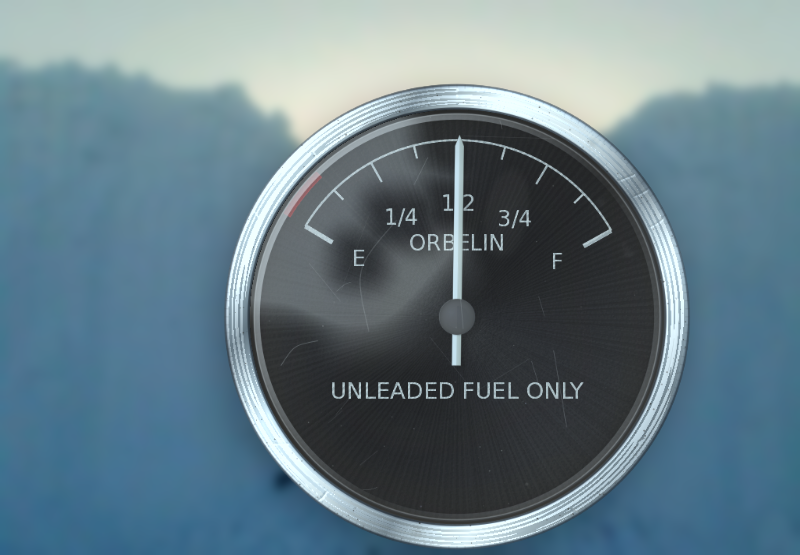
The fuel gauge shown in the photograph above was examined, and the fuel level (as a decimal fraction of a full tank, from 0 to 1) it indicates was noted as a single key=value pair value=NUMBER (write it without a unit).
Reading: value=0.5
